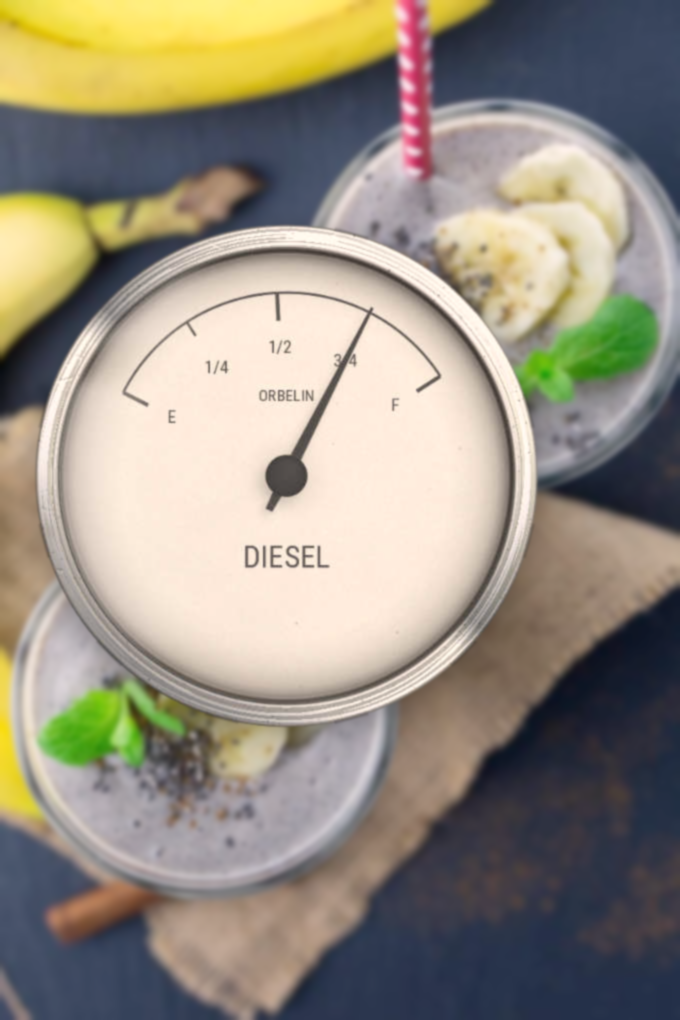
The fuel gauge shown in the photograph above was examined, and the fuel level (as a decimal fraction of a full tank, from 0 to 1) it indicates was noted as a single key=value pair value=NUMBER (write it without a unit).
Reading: value=0.75
